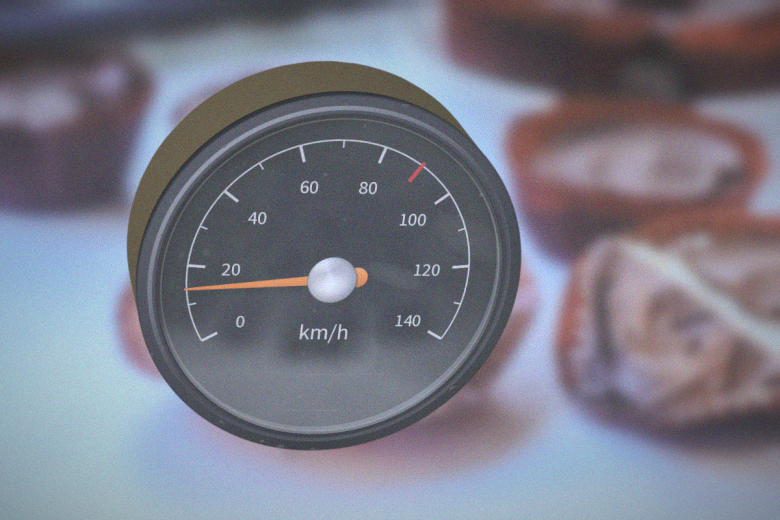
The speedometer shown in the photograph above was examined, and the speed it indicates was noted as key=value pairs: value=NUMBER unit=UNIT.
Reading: value=15 unit=km/h
